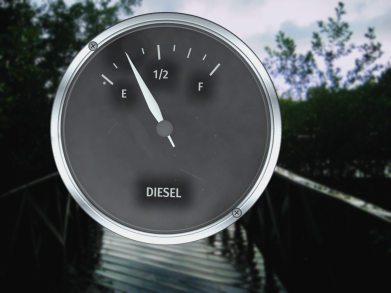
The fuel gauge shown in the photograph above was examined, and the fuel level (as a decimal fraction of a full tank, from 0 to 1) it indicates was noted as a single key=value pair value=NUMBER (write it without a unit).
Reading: value=0.25
